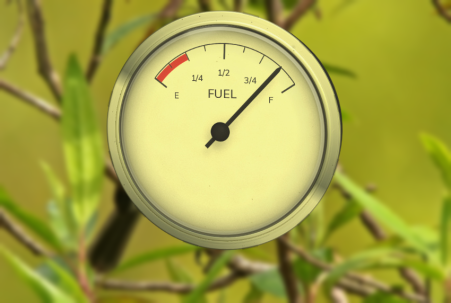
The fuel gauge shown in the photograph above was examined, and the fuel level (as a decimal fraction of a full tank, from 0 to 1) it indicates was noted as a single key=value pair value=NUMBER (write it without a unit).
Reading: value=0.875
